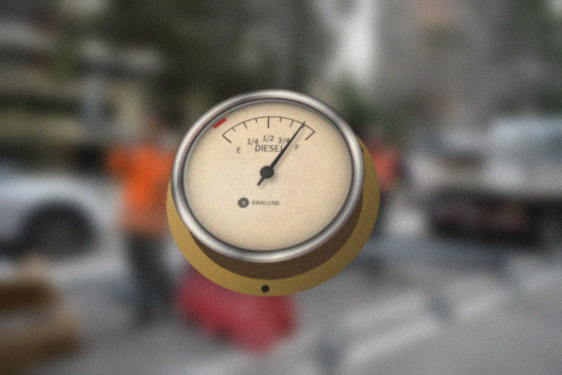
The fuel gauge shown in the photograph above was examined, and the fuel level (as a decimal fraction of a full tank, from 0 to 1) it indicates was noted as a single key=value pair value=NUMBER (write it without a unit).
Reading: value=0.875
